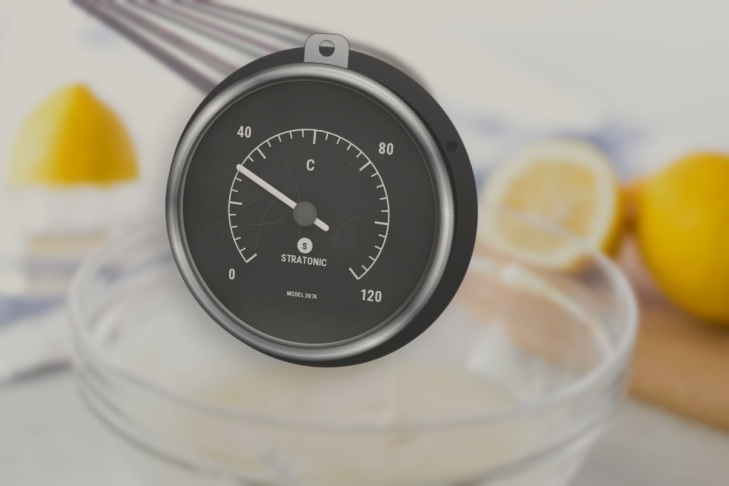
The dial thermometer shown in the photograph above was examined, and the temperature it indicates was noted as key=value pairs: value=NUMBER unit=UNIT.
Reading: value=32 unit=°C
